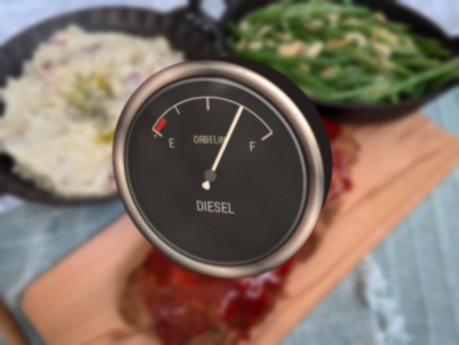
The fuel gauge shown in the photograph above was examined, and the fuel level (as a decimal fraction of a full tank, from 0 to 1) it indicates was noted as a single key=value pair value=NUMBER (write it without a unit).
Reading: value=0.75
